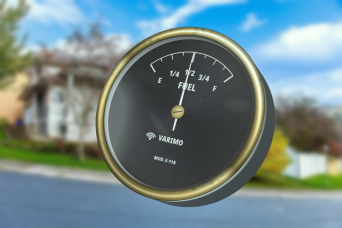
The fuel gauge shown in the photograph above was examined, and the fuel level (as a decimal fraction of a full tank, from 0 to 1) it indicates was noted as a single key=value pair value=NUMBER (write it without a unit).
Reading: value=0.5
